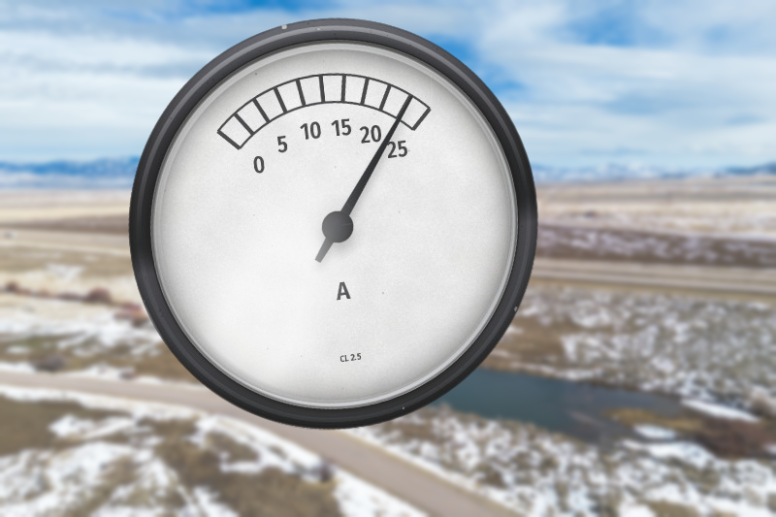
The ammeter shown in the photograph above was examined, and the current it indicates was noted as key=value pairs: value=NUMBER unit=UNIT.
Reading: value=22.5 unit=A
